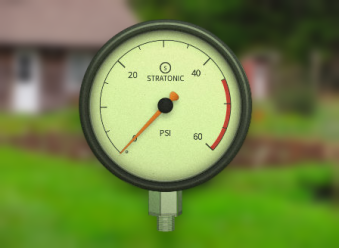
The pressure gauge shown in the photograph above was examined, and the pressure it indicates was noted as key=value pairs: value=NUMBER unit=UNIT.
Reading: value=0 unit=psi
